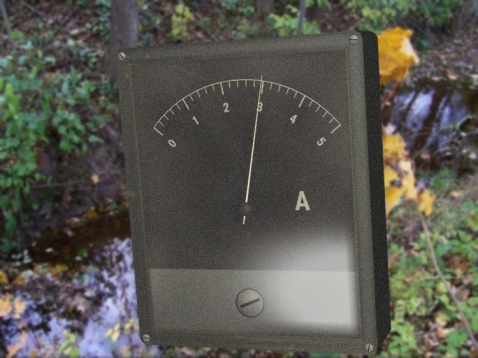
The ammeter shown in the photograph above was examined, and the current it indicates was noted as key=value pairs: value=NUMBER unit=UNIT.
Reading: value=3 unit=A
